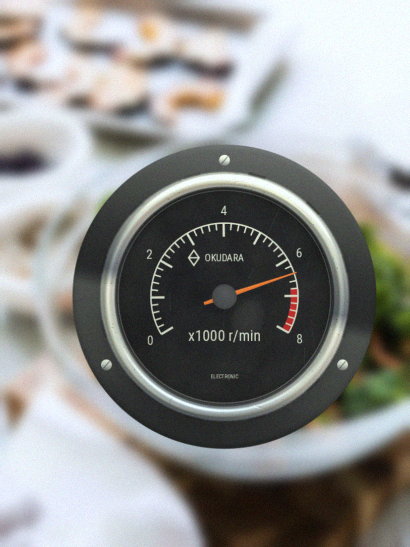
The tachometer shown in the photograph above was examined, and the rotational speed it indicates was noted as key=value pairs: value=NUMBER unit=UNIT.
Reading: value=6400 unit=rpm
